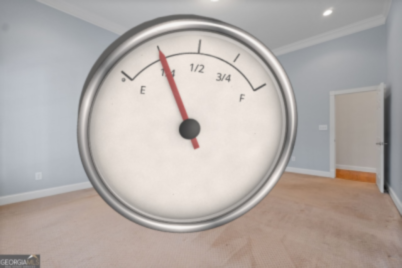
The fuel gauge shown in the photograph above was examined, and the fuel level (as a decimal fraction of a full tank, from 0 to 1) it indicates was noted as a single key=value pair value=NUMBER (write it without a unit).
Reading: value=0.25
